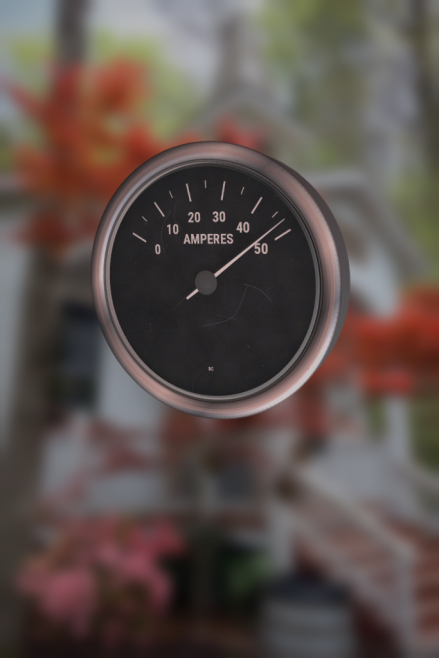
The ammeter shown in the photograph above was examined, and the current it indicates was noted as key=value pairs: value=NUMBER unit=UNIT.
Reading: value=47.5 unit=A
